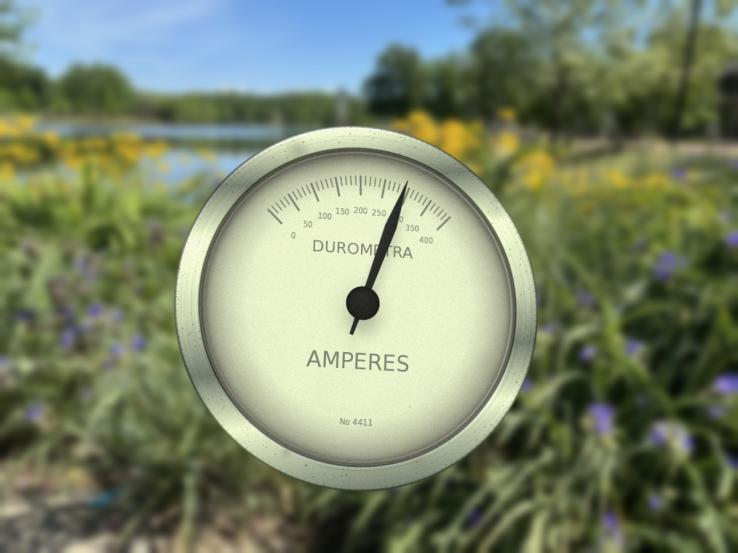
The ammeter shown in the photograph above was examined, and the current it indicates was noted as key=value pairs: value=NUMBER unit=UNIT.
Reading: value=290 unit=A
